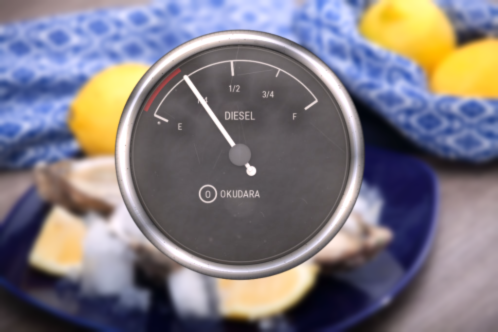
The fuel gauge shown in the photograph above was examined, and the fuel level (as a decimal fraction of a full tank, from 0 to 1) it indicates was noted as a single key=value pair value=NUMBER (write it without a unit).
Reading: value=0.25
